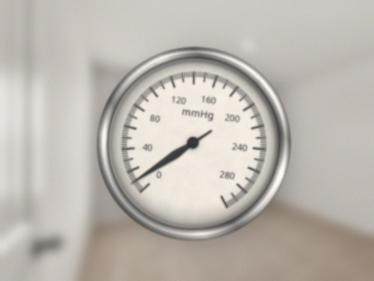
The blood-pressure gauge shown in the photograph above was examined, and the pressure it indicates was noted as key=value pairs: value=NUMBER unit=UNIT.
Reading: value=10 unit=mmHg
